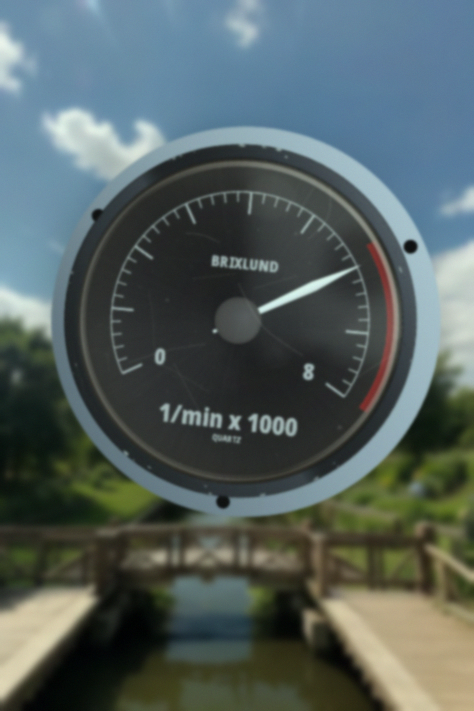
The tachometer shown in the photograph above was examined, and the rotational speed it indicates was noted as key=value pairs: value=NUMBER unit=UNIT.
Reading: value=6000 unit=rpm
